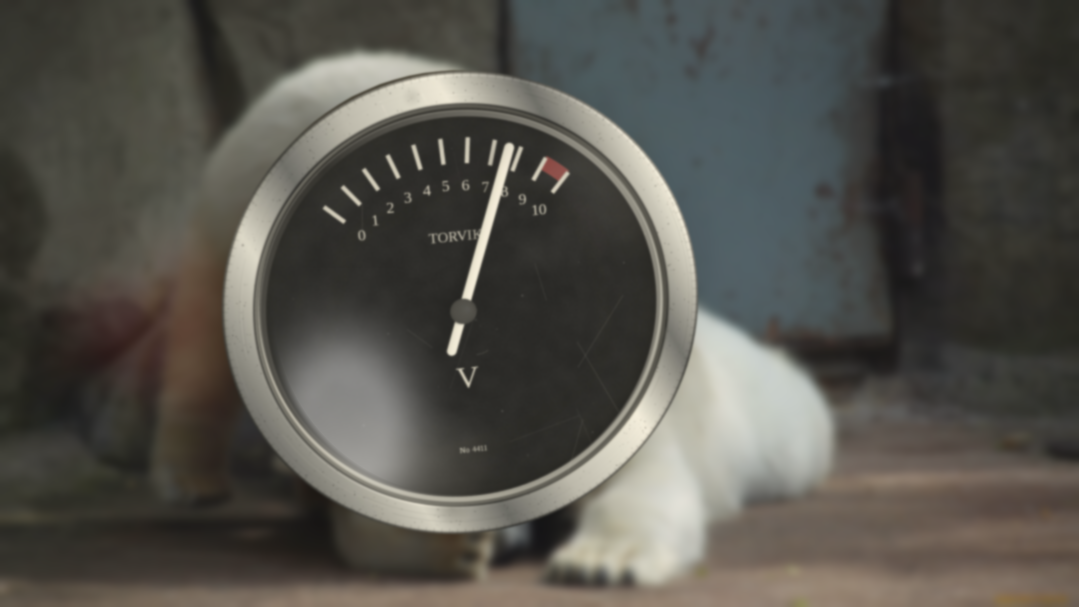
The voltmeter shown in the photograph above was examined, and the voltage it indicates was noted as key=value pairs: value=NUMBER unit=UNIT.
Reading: value=7.5 unit=V
